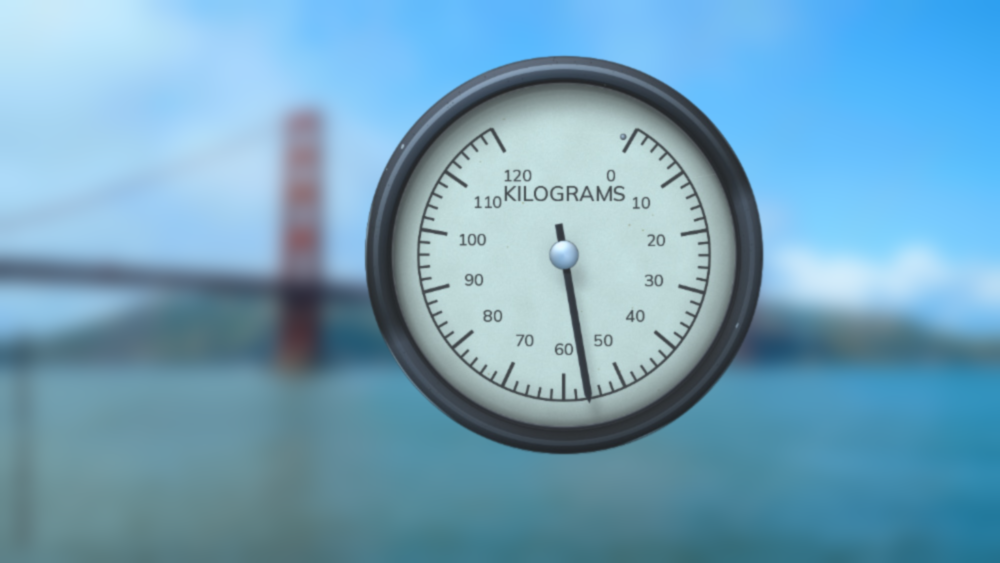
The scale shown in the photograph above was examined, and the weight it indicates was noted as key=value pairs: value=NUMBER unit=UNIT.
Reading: value=56 unit=kg
